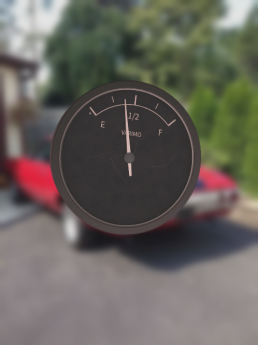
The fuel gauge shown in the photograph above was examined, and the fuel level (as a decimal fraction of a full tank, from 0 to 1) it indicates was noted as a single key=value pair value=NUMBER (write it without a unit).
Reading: value=0.375
